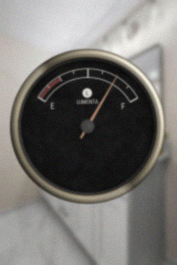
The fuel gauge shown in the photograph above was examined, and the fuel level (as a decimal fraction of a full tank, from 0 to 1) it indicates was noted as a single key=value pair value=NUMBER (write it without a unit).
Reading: value=0.75
